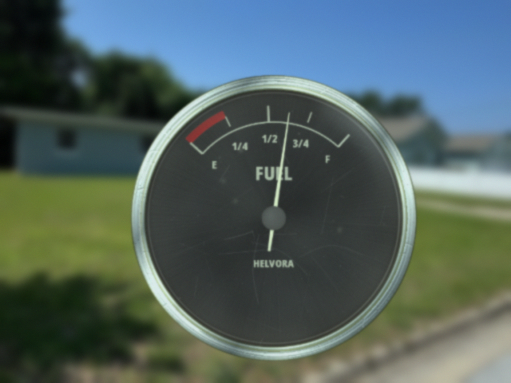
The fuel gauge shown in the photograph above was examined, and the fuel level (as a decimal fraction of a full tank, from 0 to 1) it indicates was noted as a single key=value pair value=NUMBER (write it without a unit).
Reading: value=0.625
